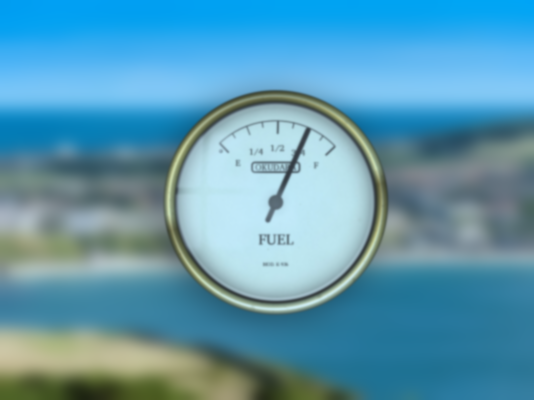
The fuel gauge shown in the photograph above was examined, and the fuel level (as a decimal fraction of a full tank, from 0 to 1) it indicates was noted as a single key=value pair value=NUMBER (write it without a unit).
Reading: value=0.75
